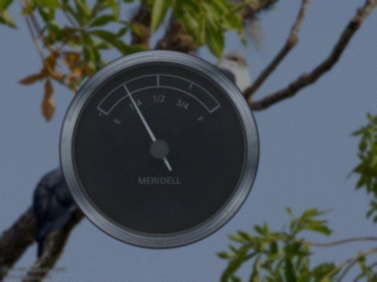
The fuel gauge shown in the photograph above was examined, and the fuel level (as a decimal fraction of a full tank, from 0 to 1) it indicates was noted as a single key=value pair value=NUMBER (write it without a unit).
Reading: value=0.25
